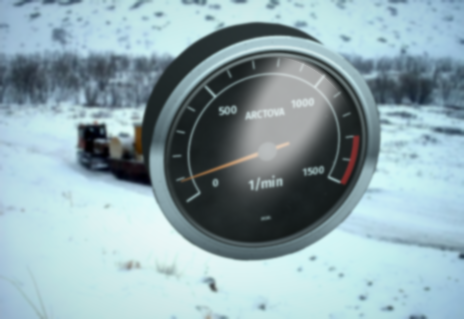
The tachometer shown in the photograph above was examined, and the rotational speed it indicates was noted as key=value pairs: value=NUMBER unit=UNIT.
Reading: value=100 unit=rpm
